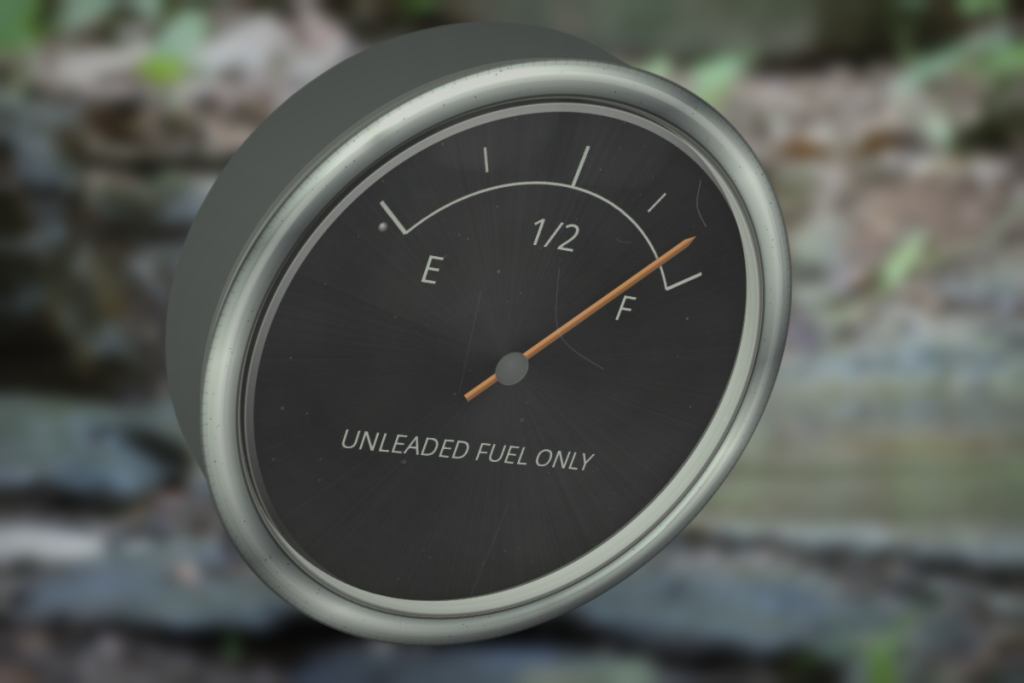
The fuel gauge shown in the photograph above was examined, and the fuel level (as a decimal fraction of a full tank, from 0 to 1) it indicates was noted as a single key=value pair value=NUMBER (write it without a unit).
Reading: value=0.875
